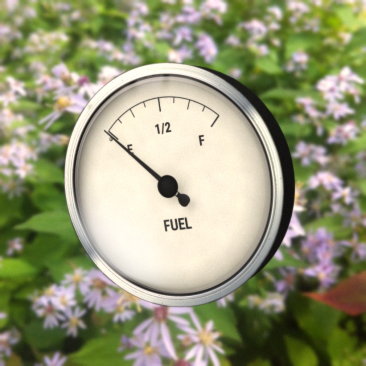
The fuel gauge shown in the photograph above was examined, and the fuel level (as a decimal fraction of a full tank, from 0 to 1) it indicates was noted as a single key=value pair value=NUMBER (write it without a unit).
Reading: value=0
